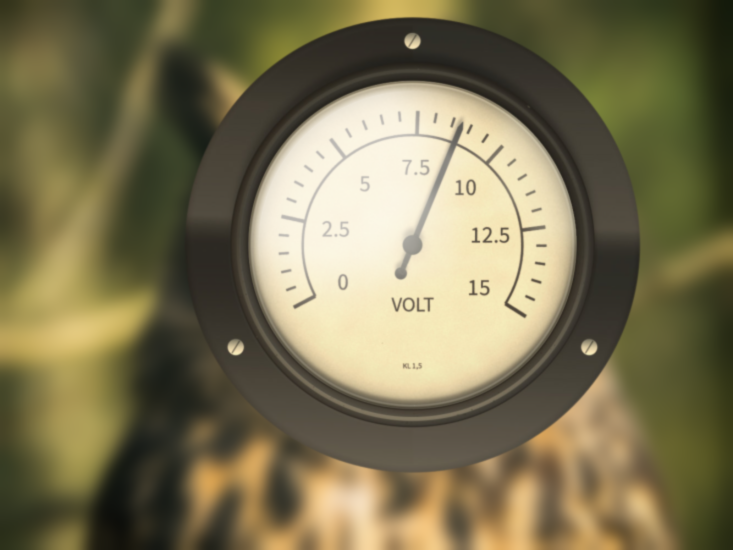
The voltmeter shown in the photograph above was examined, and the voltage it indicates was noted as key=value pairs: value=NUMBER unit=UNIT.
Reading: value=8.75 unit=V
